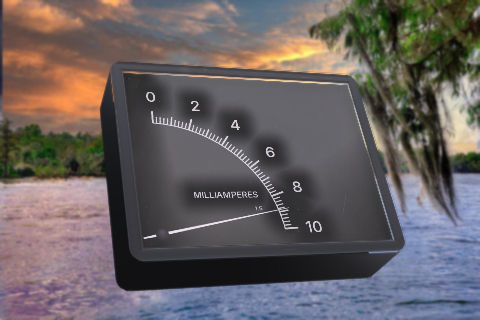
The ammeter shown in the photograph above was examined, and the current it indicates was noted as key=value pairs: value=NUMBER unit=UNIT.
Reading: value=9 unit=mA
